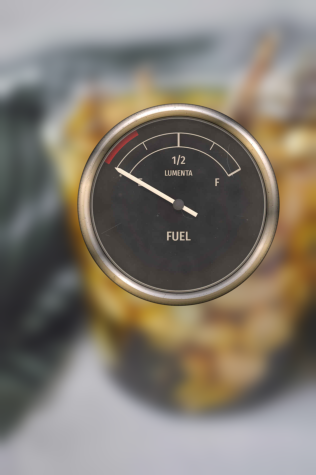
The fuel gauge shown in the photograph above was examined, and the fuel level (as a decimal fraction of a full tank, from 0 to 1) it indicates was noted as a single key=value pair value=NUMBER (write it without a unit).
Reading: value=0
